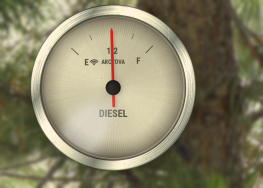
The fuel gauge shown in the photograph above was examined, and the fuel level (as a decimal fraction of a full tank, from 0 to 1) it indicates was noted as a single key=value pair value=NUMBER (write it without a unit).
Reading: value=0.5
